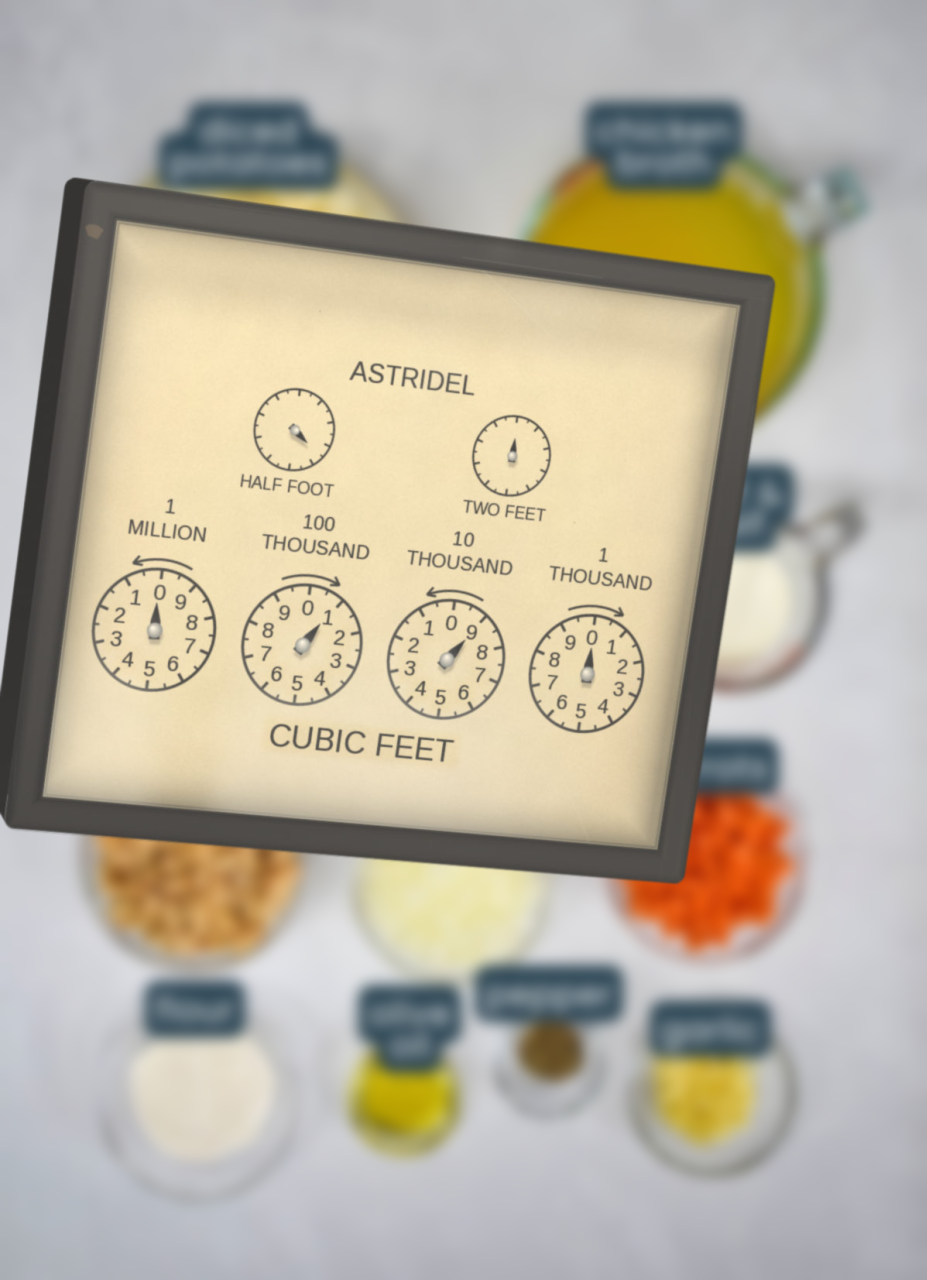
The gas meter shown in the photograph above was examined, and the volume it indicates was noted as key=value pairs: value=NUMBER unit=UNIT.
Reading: value=9000 unit=ft³
